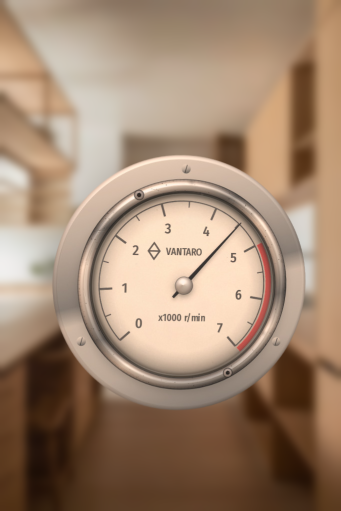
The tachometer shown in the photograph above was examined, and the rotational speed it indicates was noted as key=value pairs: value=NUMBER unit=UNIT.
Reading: value=4500 unit=rpm
